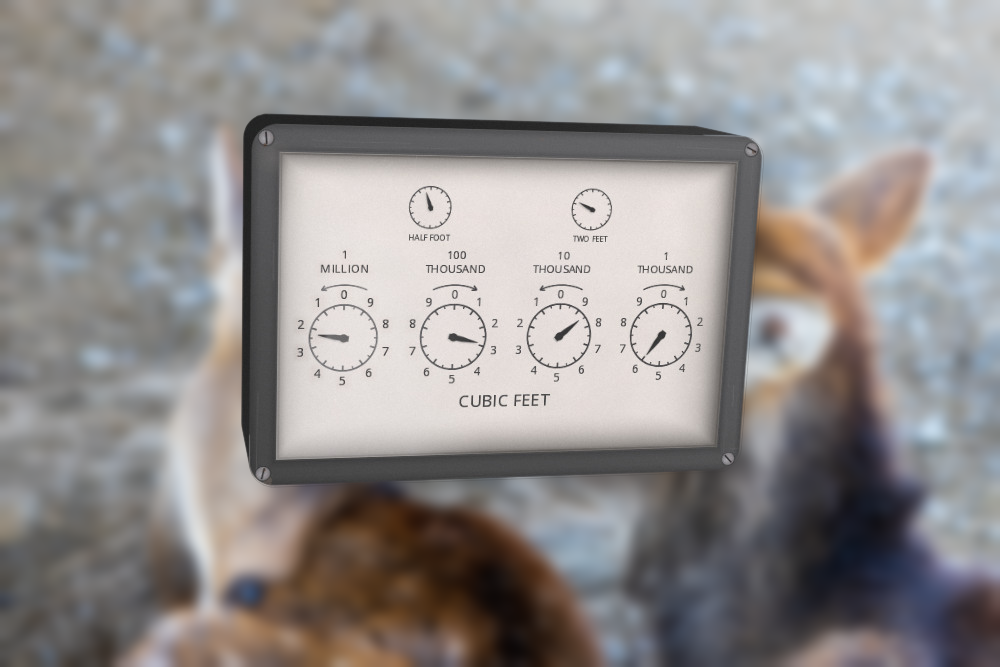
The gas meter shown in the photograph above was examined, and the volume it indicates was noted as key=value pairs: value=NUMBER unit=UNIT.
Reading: value=228600 unit=ft³
